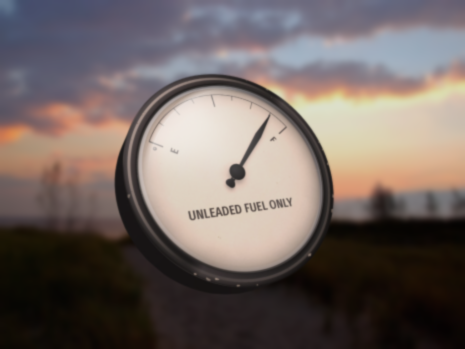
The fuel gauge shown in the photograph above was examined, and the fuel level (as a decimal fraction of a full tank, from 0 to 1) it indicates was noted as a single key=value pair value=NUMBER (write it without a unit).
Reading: value=0.875
